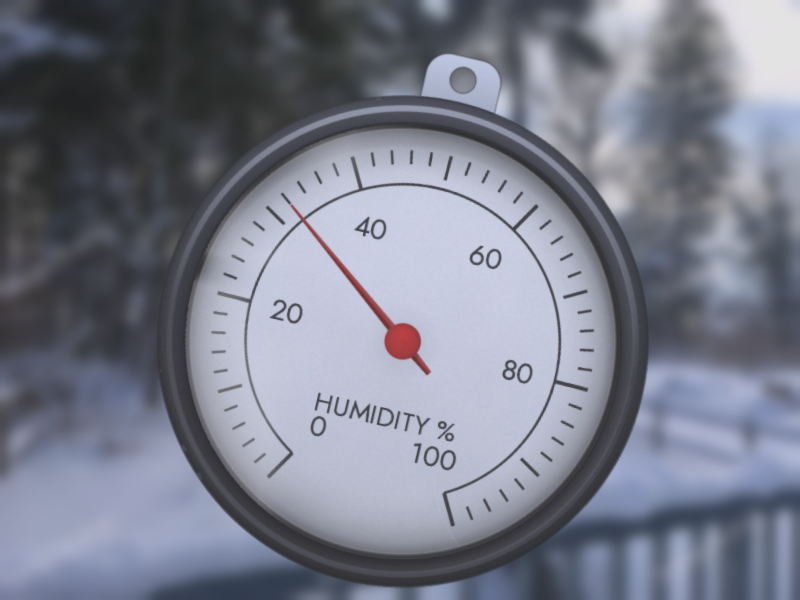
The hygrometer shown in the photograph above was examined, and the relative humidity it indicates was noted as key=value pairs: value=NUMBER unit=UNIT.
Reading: value=32 unit=%
